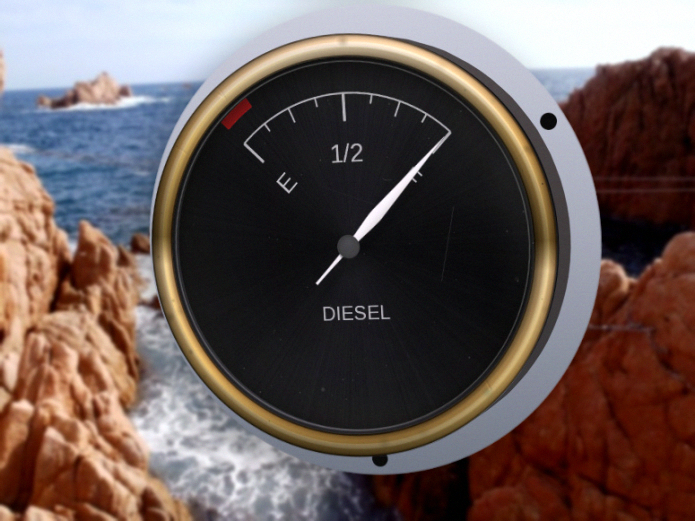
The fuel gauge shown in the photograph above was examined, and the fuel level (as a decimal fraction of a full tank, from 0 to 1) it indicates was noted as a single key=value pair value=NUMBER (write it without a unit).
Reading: value=1
